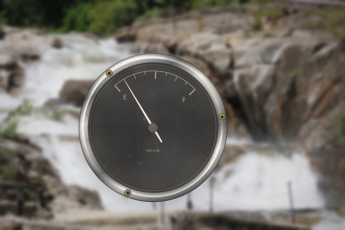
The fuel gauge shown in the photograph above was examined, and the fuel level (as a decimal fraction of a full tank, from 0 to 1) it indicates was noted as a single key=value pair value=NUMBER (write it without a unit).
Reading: value=0.125
